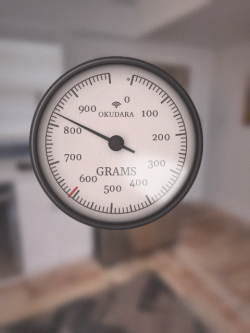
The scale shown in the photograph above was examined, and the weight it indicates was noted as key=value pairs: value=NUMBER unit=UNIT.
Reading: value=830 unit=g
